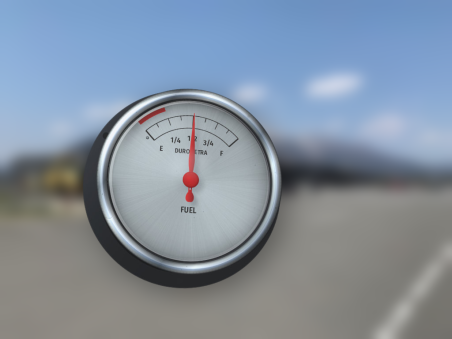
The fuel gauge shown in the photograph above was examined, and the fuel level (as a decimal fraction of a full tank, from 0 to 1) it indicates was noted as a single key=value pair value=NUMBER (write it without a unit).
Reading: value=0.5
